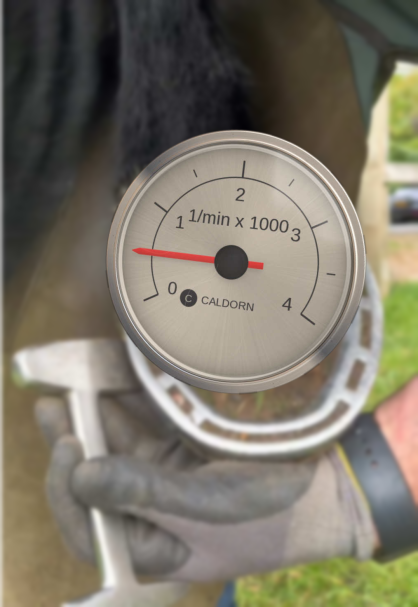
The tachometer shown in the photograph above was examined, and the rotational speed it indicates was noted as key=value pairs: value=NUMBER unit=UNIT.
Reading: value=500 unit=rpm
